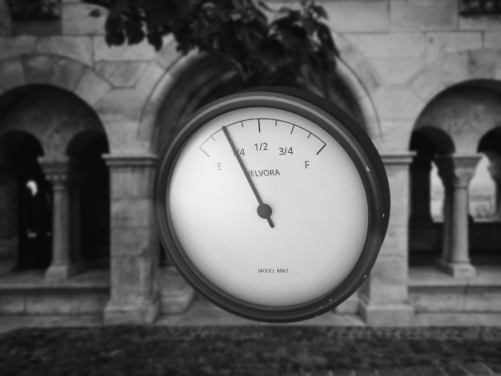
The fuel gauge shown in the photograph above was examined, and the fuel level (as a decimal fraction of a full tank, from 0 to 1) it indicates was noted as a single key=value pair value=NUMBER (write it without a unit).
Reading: value=0.25
